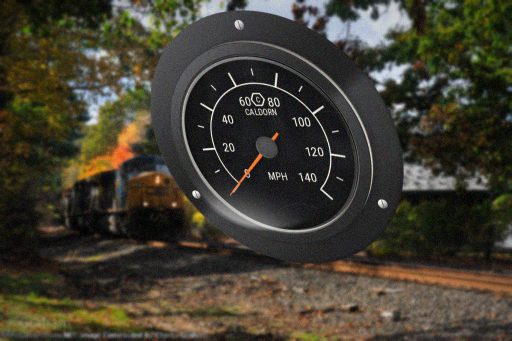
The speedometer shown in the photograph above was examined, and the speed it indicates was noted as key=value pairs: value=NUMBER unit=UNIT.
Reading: value=0 unit=mph
